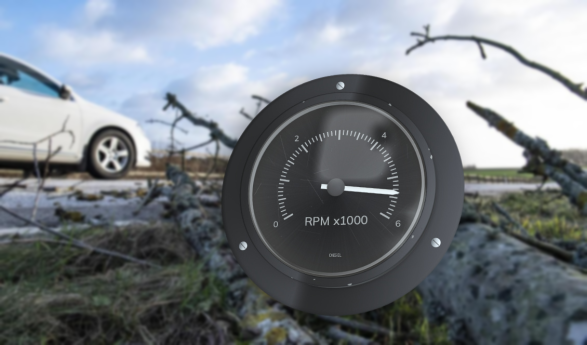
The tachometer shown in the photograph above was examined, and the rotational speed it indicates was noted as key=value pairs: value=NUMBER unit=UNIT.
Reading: value=5400 unit=rpm
